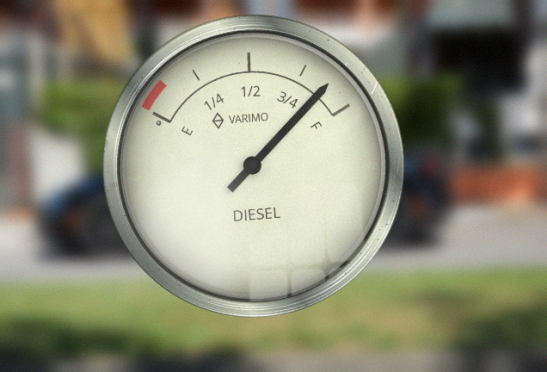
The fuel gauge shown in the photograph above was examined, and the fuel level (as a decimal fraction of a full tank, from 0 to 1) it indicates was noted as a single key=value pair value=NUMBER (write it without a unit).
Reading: value=0.875
